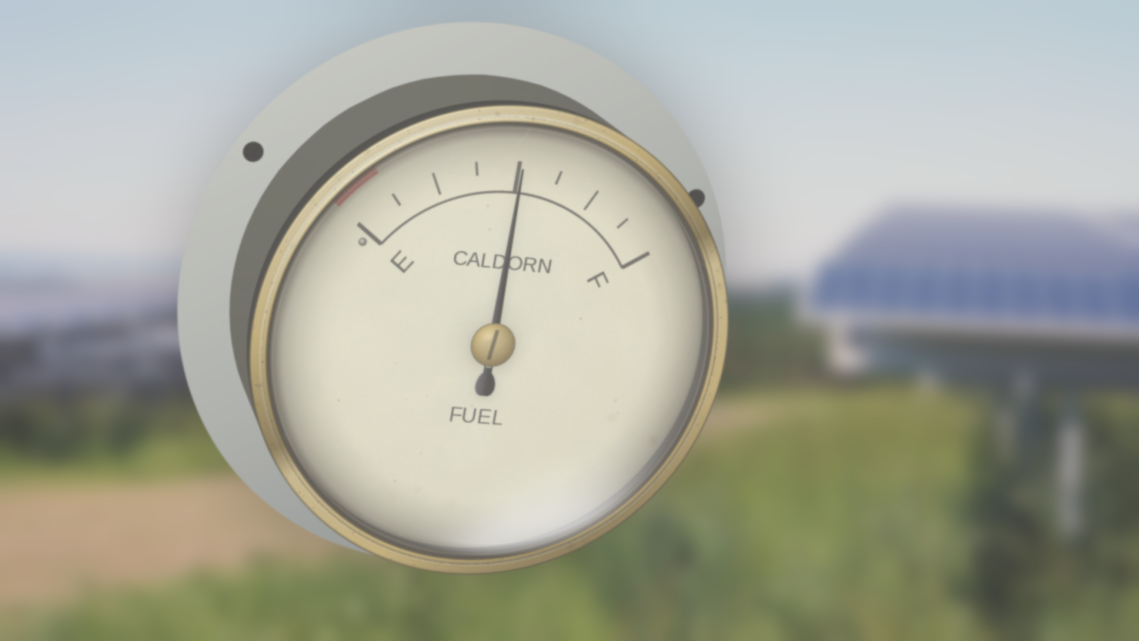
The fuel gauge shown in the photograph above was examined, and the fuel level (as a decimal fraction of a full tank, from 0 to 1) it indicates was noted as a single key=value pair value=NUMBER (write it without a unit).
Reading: value=0.5
